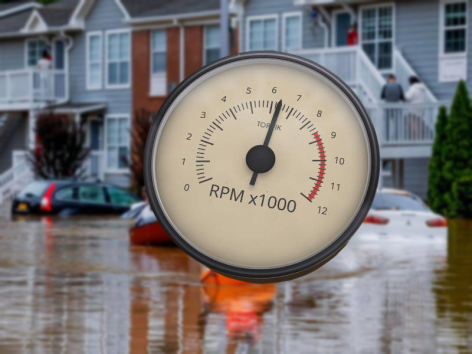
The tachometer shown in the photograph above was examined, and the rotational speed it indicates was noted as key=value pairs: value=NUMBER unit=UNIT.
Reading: value=6400 unit=rpm
